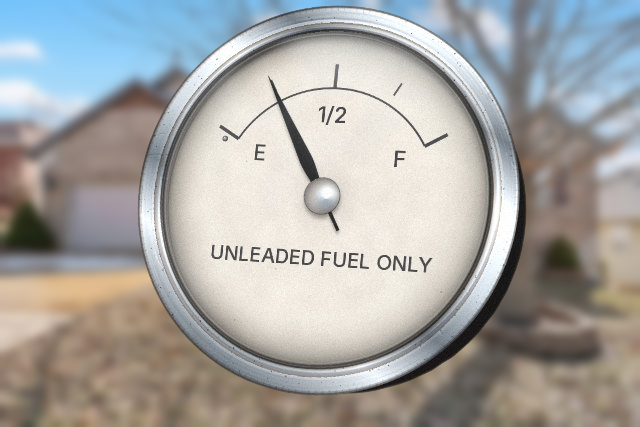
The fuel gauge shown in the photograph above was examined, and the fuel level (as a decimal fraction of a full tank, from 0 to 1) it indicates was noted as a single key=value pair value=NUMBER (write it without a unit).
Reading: value=0.25
